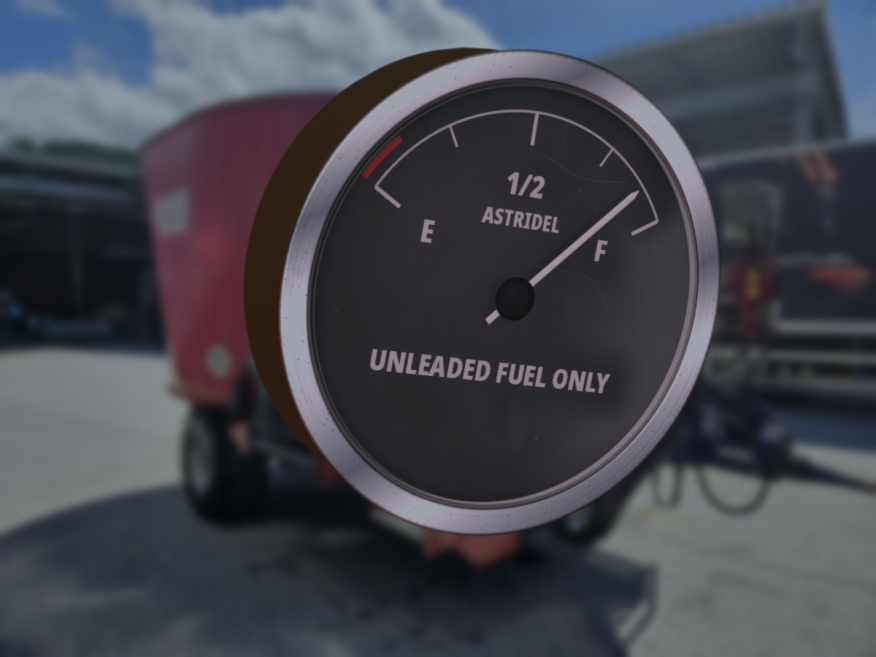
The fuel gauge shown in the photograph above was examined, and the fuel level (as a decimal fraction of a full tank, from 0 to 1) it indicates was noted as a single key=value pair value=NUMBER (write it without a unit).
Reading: value=0.875
